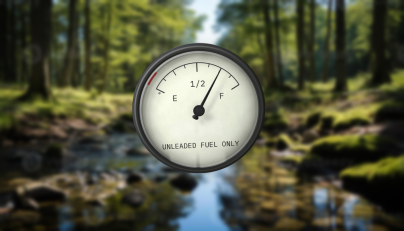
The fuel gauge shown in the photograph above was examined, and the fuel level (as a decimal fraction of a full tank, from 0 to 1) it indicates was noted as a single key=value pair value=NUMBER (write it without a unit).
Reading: value=0.75
